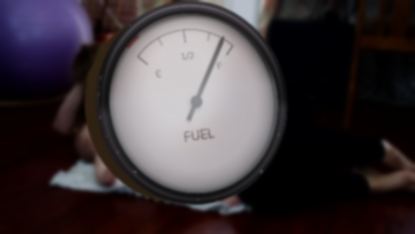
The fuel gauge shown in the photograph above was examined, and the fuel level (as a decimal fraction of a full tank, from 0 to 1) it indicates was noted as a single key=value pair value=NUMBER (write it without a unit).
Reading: value=0.875
